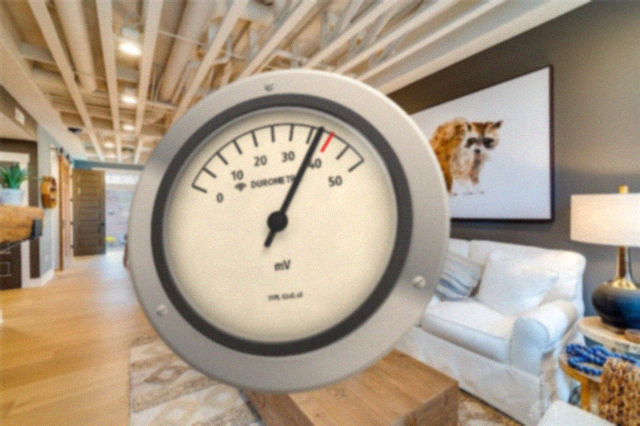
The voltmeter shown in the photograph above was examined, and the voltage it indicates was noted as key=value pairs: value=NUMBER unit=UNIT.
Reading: value=37.5 unit=mV
